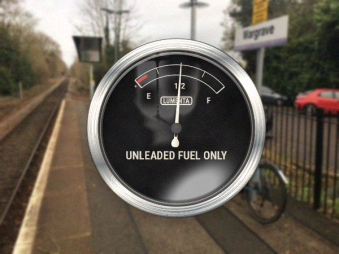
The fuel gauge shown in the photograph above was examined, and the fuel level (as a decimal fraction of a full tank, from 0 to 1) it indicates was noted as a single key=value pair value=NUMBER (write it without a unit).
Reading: value=0.5
